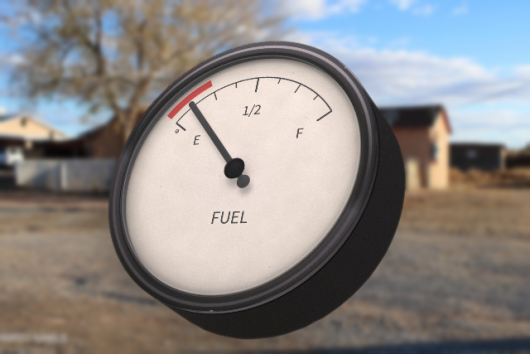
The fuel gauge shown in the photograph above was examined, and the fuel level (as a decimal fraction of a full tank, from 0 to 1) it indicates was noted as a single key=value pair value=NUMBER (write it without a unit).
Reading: value=0.125
